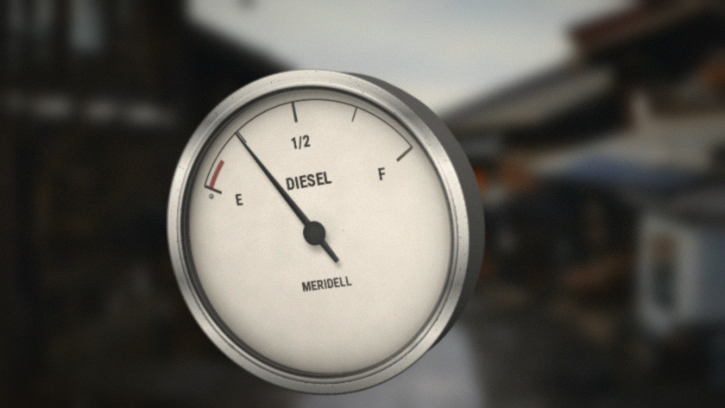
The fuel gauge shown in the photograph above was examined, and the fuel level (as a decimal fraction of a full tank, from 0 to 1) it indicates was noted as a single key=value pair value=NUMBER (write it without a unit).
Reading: value=0.25
